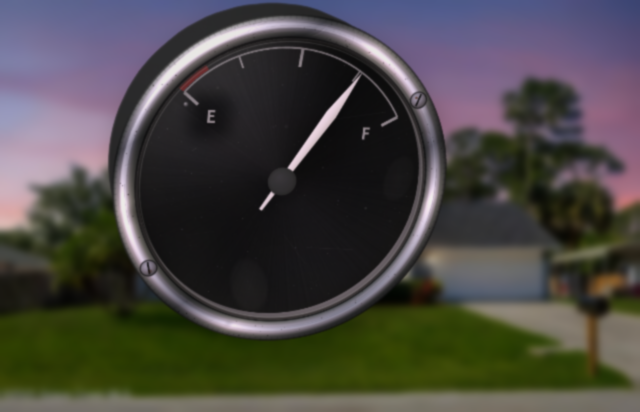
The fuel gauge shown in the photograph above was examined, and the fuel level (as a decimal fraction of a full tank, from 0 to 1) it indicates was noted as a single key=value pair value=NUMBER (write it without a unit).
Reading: value=0.75
